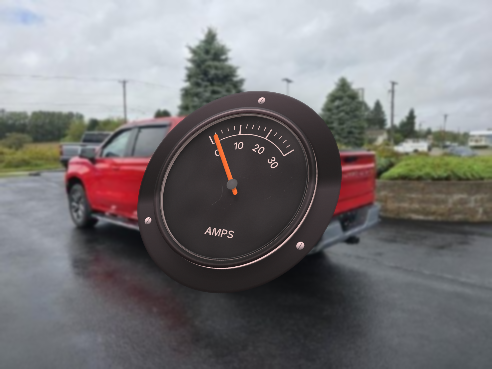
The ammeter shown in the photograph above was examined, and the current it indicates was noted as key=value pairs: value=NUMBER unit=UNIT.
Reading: value=2 unit=A
